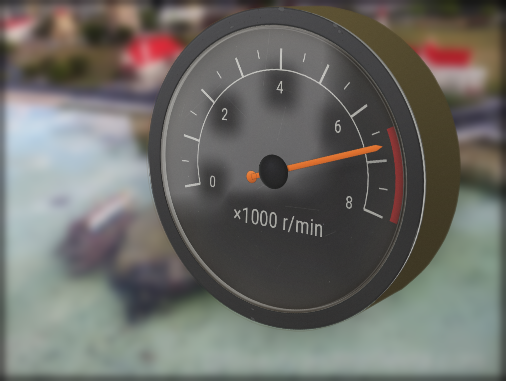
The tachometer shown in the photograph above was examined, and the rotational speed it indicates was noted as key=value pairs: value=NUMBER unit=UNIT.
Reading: value=6750 unit=rpm
